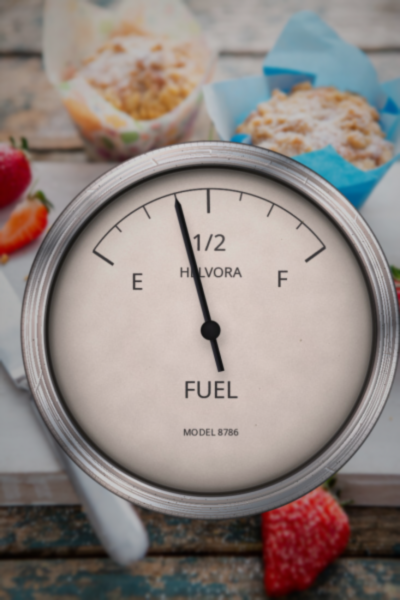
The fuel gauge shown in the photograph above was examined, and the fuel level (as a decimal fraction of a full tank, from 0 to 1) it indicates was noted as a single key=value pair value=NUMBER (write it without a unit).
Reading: value=0.375
